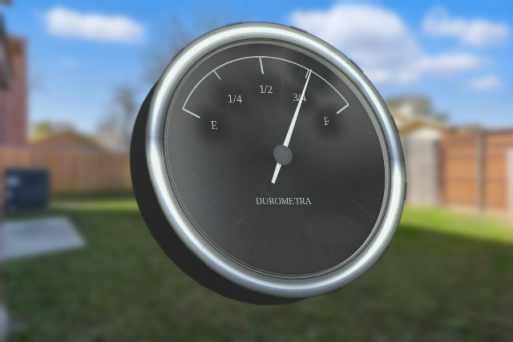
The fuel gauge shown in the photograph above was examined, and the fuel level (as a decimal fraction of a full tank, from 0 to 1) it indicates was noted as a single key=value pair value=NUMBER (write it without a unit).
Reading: value=0.75
